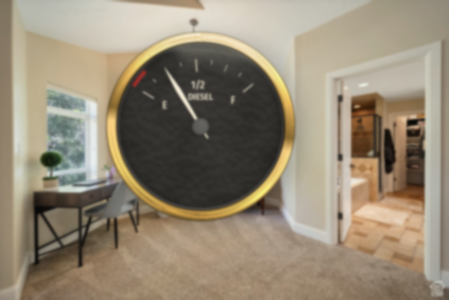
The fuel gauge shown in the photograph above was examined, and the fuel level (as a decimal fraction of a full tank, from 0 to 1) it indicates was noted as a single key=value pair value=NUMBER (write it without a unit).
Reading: value=0.25
